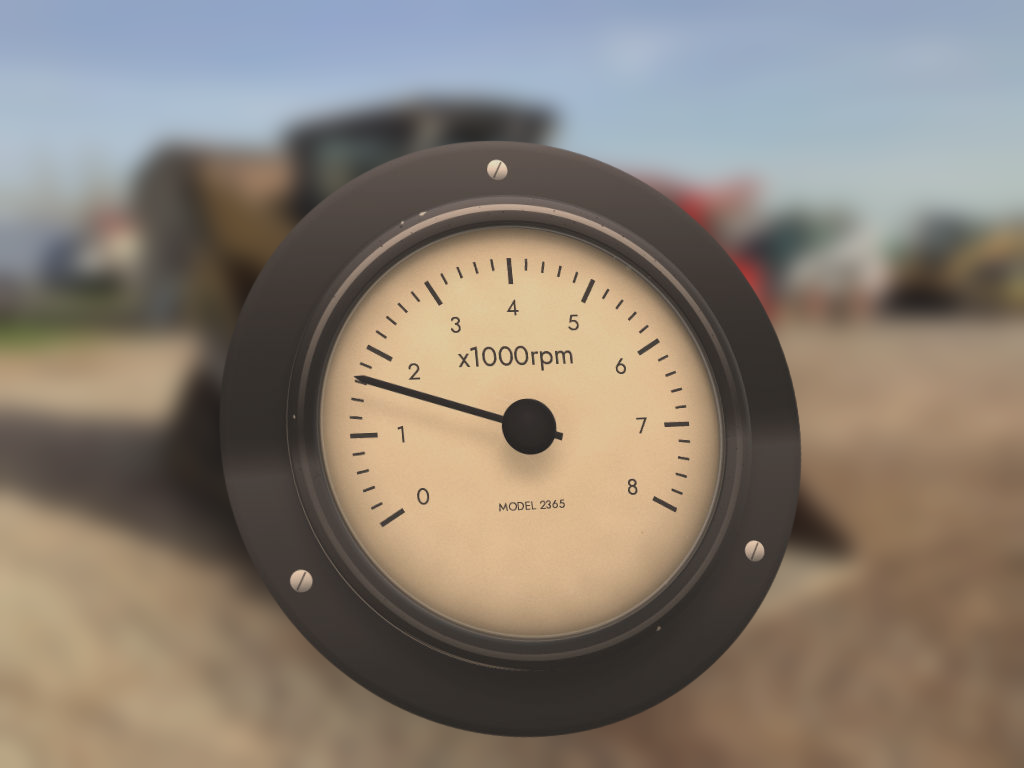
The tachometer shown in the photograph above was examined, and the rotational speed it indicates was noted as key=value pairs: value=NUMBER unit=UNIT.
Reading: value=1600 unit=rpm
